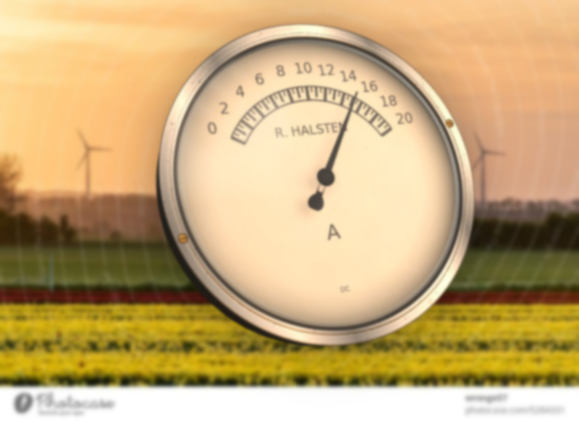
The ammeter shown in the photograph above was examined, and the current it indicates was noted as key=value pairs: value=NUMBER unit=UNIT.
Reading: value=15 unit=A
